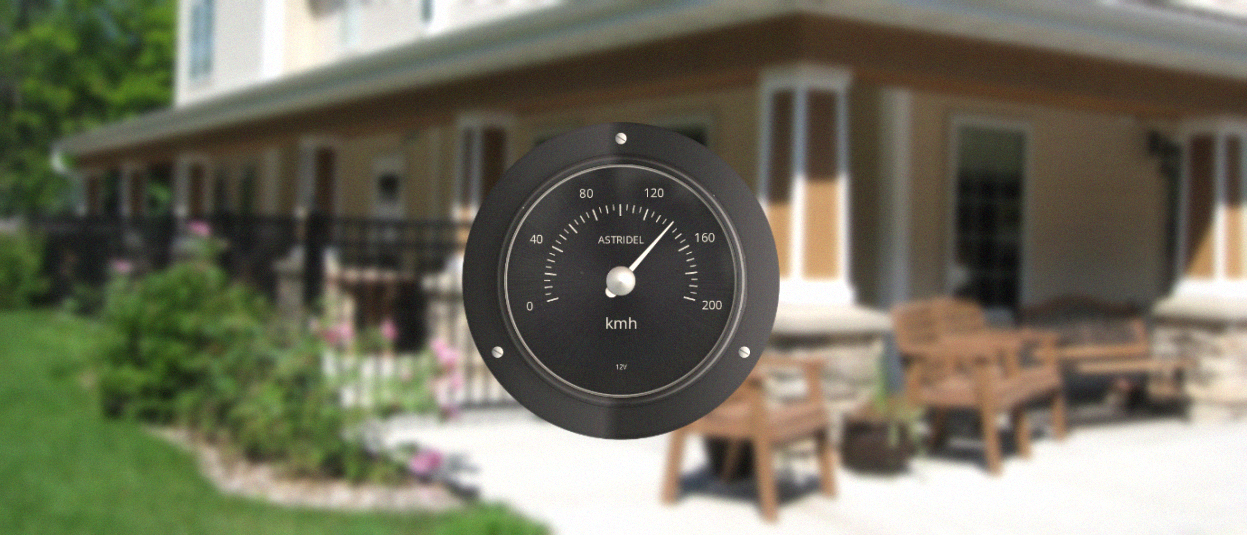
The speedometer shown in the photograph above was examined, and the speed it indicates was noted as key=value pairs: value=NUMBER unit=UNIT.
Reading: value=140 unit=km/h
